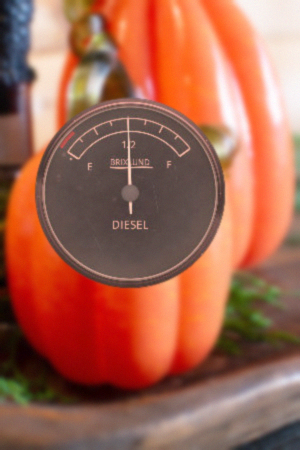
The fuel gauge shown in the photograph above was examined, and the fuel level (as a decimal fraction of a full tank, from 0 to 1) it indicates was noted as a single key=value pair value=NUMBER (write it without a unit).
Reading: value=0.5
